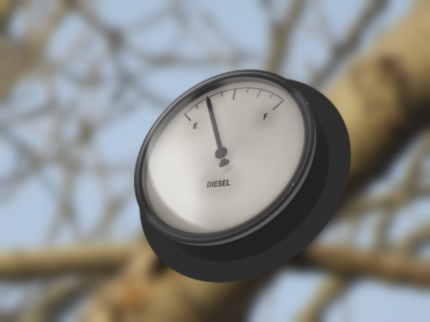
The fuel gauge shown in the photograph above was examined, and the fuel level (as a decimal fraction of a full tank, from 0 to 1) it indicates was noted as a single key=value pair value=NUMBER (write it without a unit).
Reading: value=0.25
